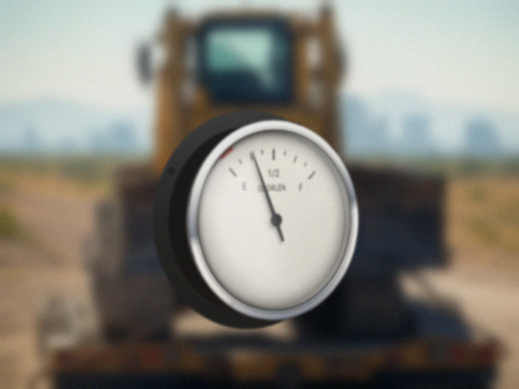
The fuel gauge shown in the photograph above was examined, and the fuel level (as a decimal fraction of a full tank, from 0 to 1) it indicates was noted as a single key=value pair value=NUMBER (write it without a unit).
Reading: value=0.25
